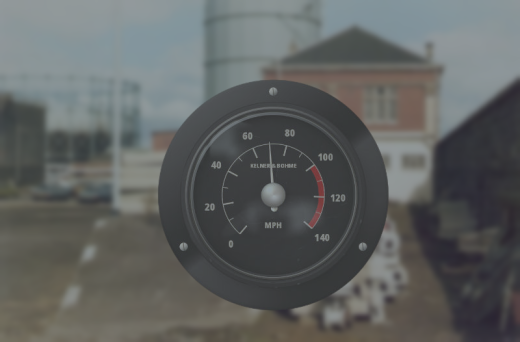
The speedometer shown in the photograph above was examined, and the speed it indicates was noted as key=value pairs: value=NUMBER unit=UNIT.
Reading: value=70 unit=mph
